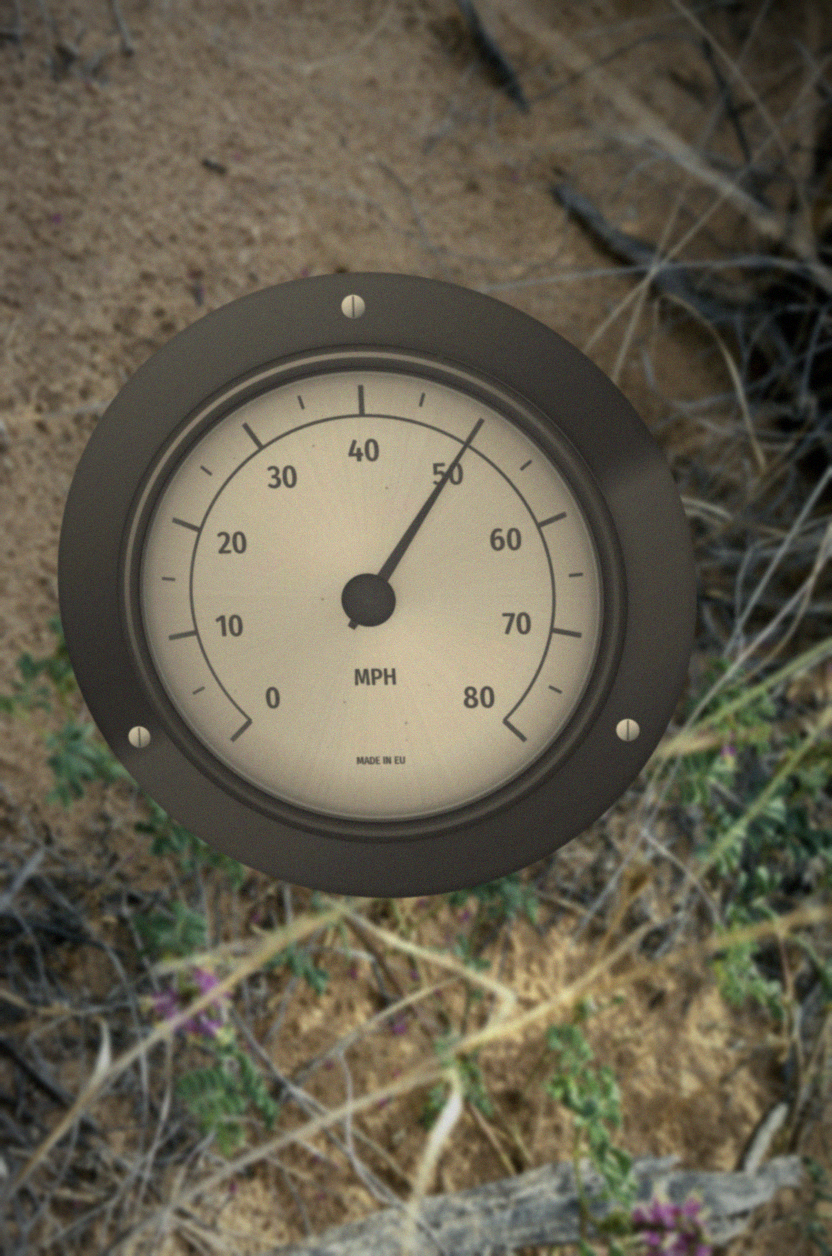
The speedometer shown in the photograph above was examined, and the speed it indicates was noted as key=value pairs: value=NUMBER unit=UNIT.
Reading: value=50 unit=mph
